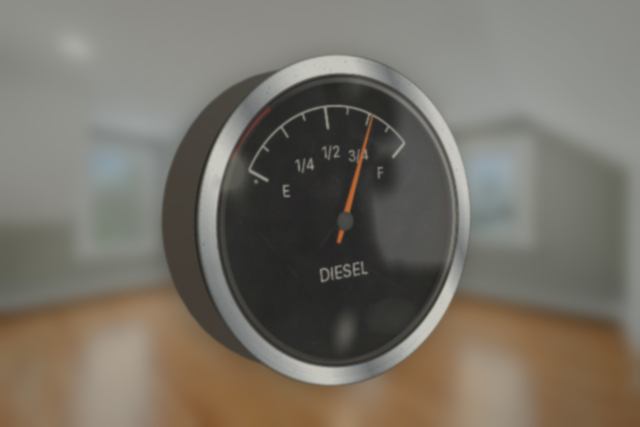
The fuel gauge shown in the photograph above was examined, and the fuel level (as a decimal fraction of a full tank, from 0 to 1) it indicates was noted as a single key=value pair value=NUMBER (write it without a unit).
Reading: value=0.75
